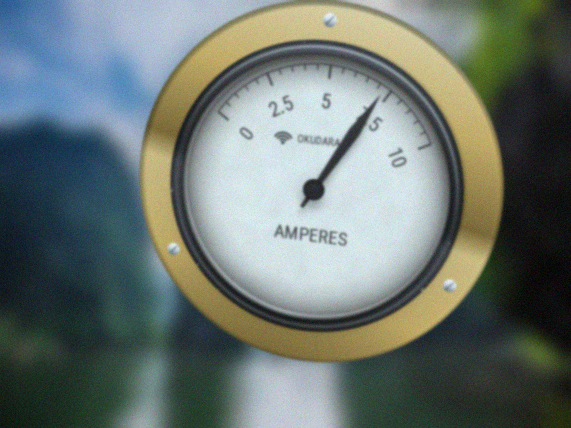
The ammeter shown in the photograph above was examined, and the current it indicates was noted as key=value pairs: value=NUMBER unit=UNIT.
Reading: value=7.25 unit=A
